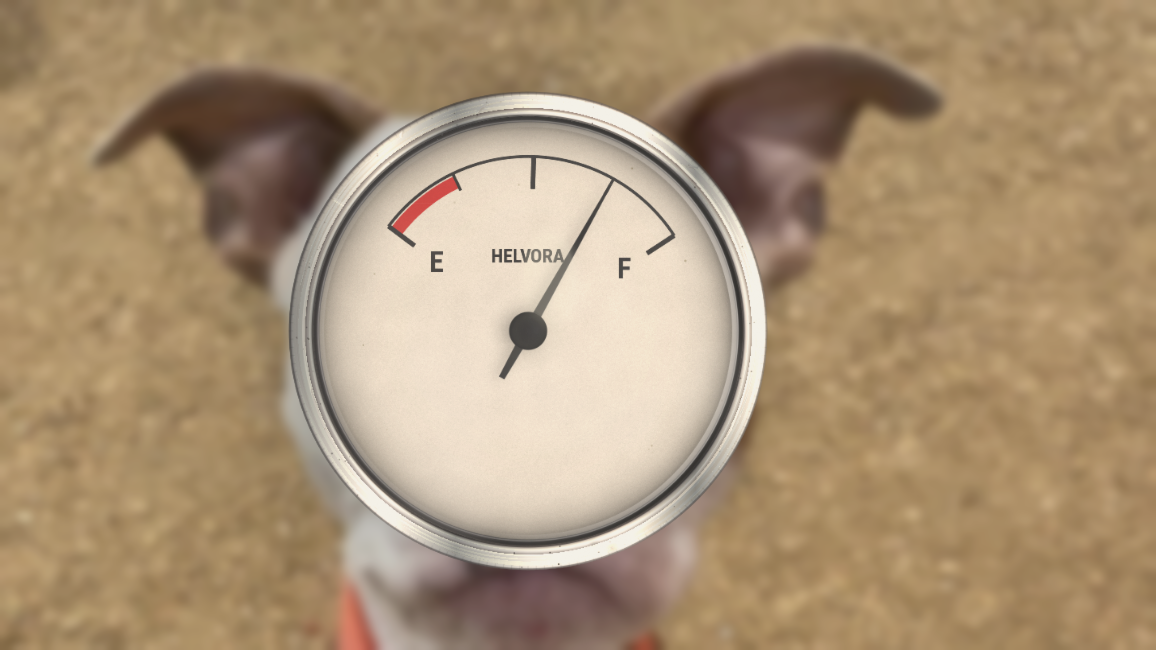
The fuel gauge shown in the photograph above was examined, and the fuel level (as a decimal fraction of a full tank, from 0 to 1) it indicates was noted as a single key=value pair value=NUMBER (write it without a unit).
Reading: value=0.75
